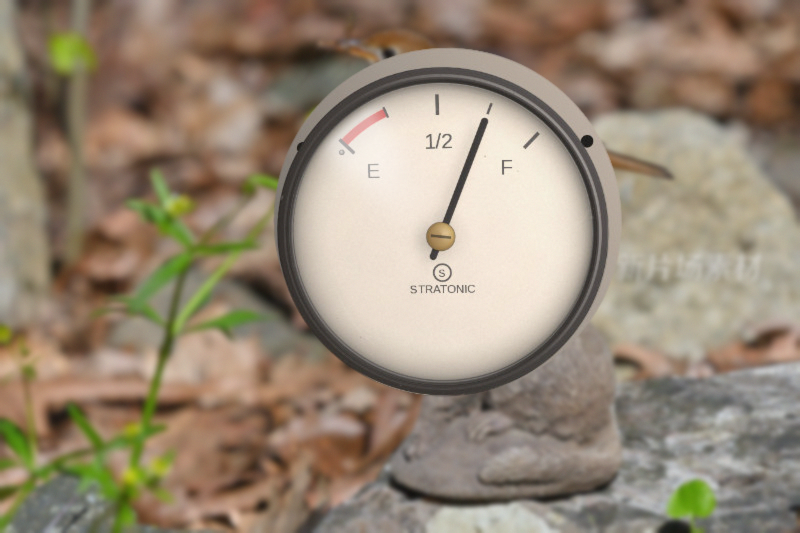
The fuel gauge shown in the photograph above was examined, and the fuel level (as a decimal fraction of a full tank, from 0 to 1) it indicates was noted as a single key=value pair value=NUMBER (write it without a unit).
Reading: value=0.75
